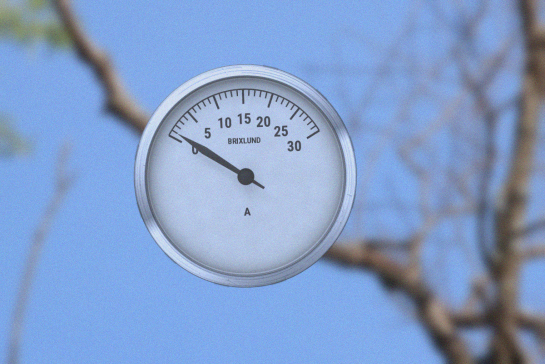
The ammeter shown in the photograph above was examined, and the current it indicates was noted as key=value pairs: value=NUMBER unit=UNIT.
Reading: value=1 unit=A
